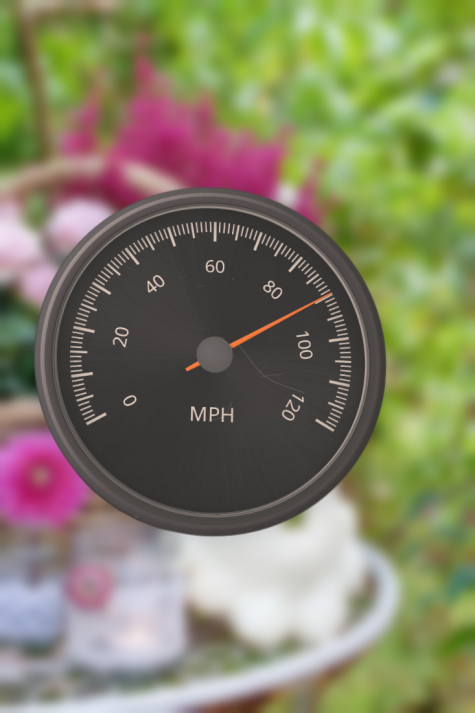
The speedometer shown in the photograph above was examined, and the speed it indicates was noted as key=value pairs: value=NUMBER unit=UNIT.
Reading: value=90 unit=mph
